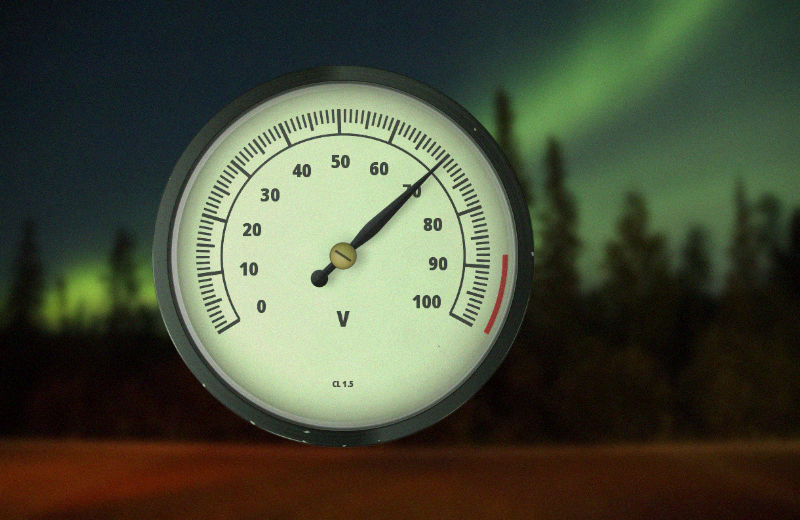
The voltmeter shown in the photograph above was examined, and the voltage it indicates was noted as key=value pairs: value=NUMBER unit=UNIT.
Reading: value=70 unit=V
